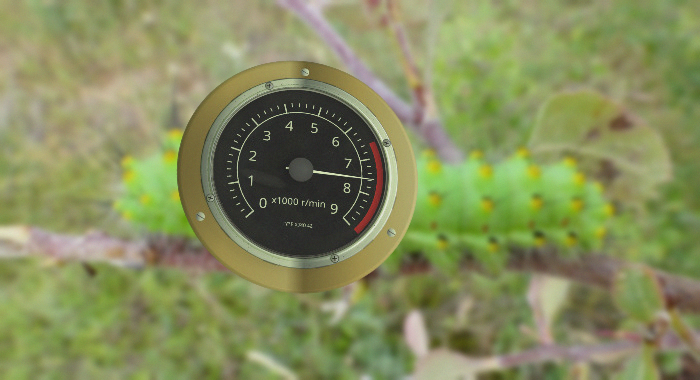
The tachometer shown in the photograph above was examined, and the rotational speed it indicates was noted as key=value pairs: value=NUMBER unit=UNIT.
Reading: value=7600 unit=rpm
